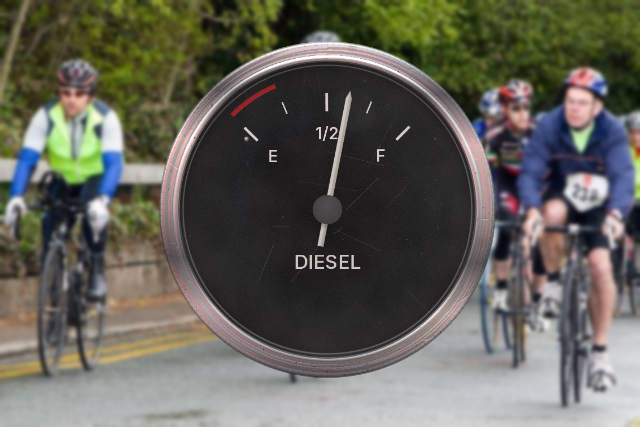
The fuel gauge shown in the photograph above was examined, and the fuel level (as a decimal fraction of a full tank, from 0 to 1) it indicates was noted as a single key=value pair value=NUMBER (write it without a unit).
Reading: value=0.625
